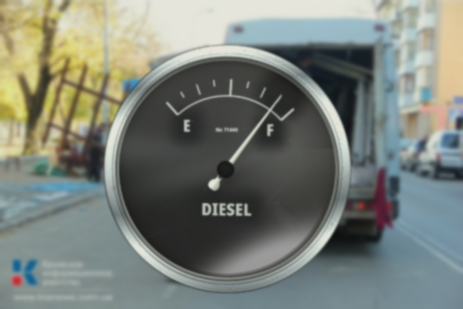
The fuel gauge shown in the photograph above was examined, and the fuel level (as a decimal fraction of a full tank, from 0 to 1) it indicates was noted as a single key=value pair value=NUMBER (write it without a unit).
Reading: value=0.875
